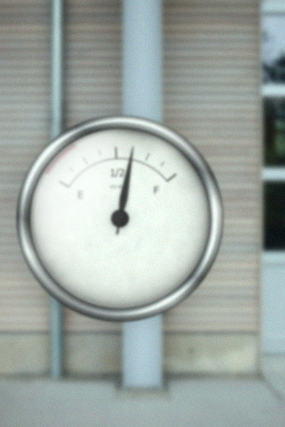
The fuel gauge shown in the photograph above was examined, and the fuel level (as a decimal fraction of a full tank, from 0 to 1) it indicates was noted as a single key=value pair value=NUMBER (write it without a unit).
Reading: value=0.625
